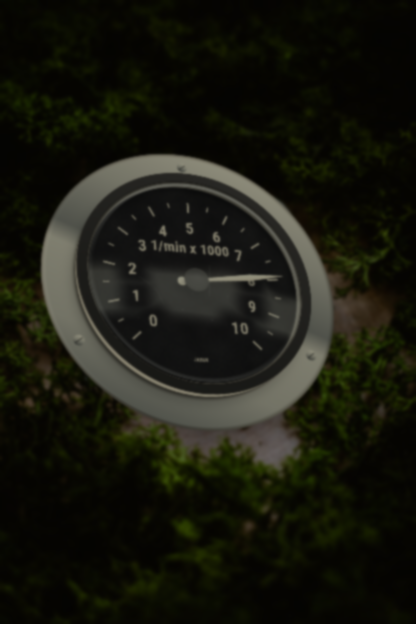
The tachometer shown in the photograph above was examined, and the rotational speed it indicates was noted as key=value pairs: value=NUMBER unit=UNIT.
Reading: value=8000 unit=rpm
